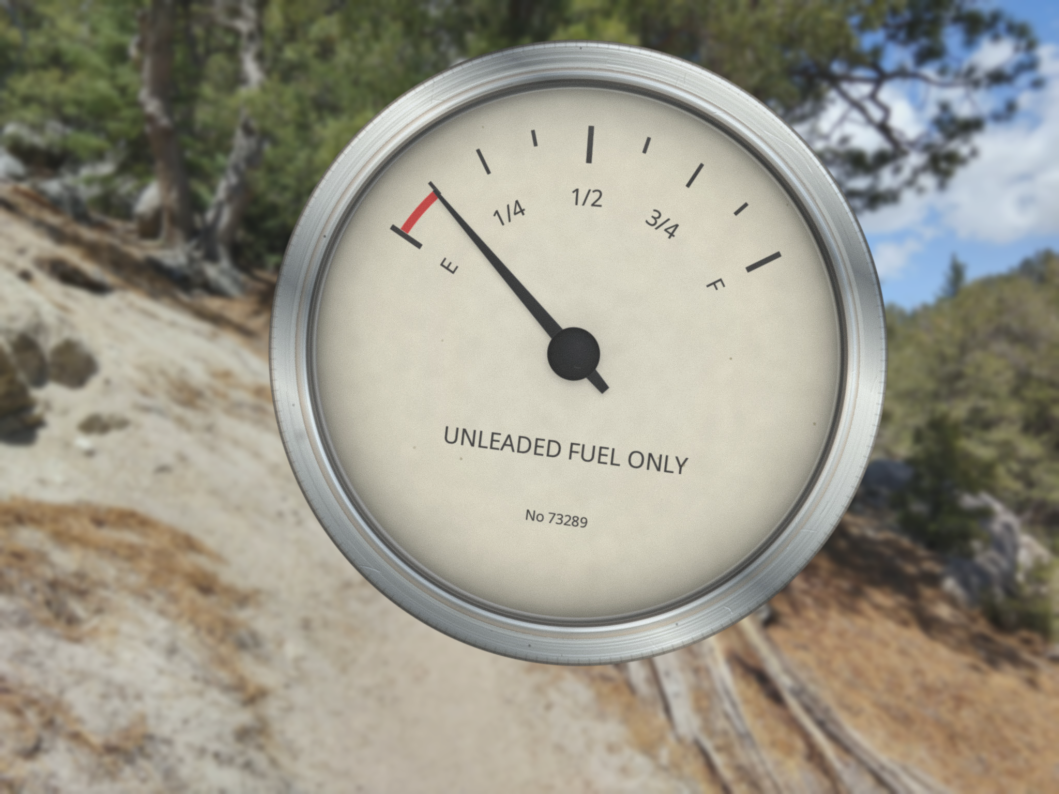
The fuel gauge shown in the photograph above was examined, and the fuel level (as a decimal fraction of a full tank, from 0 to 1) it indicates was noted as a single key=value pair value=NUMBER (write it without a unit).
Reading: value=0.125
